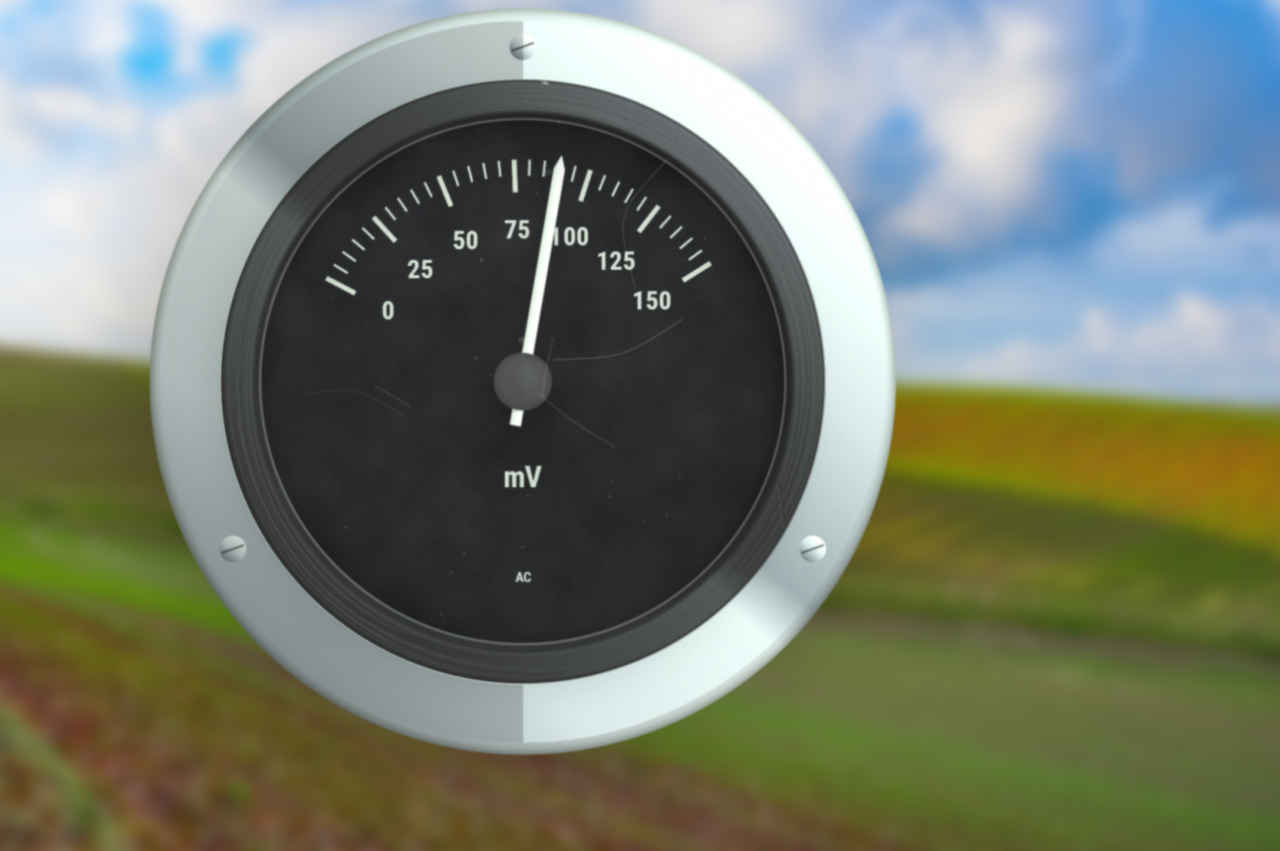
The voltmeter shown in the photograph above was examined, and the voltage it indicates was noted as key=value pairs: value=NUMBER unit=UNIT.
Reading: value=90 unit=mV
